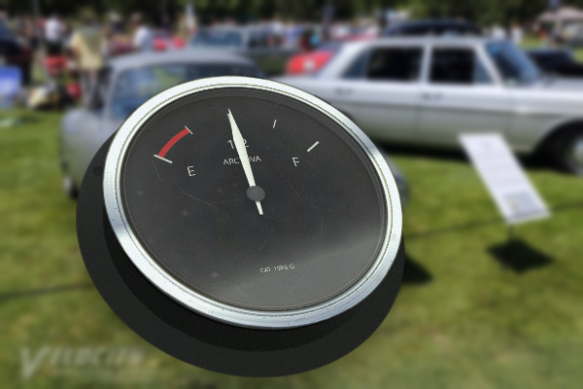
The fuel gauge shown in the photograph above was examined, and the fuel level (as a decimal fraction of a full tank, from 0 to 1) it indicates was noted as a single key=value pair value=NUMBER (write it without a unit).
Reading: value=0.5
